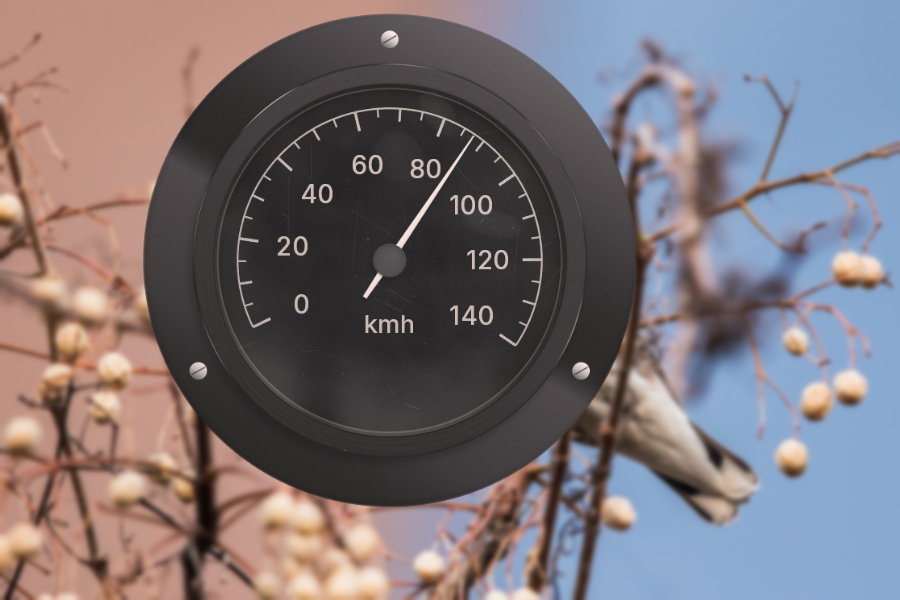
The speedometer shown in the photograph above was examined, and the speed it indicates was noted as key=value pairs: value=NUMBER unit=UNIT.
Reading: value=87.5 unit=km/h
